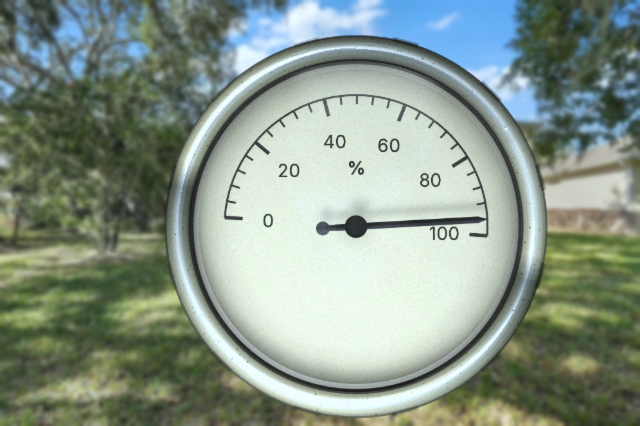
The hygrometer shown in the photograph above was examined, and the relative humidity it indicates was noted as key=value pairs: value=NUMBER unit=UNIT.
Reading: value=96 unit=%
